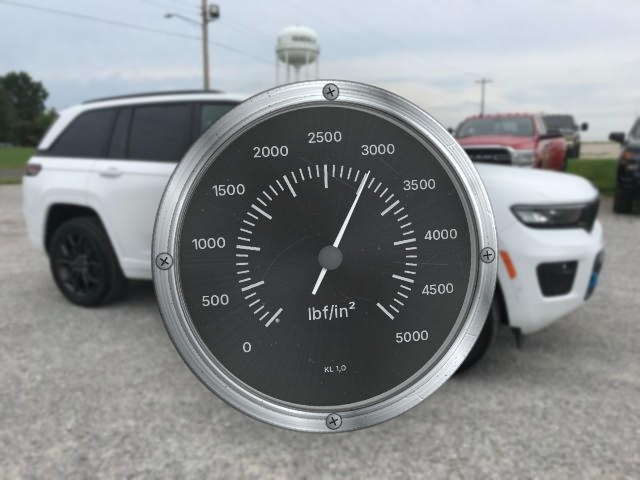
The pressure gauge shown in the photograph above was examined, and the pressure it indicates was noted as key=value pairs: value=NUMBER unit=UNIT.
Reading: value=3000 unit=psi
